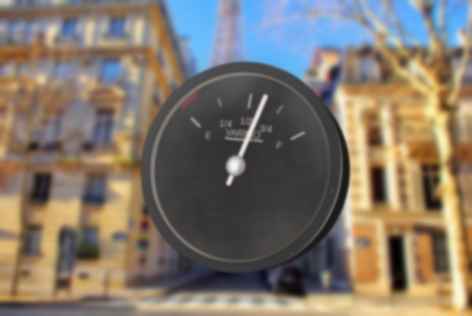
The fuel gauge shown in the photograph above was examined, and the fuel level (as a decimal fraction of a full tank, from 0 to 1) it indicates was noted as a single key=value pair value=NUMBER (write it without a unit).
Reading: value=0.625
